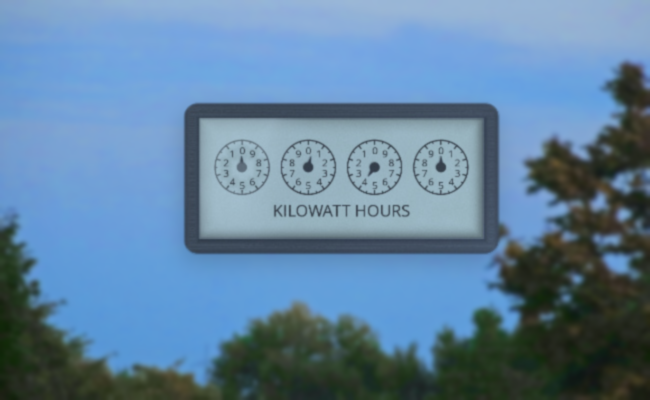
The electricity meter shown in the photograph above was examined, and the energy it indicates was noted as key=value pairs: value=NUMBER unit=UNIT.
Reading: value=40 unit=kWh
